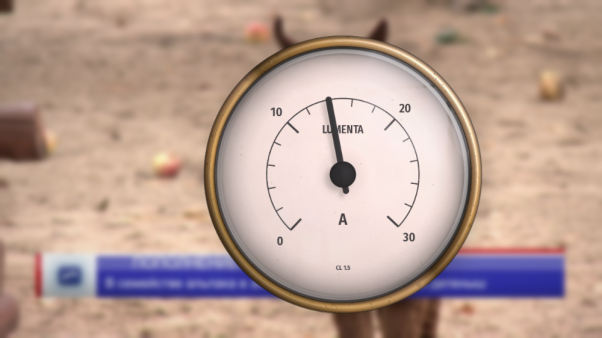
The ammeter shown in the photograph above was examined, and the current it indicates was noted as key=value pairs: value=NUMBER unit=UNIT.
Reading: value=14 unit=A
